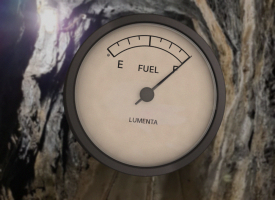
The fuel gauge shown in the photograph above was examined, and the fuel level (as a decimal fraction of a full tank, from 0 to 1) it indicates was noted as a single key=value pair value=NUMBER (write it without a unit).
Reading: value=1
